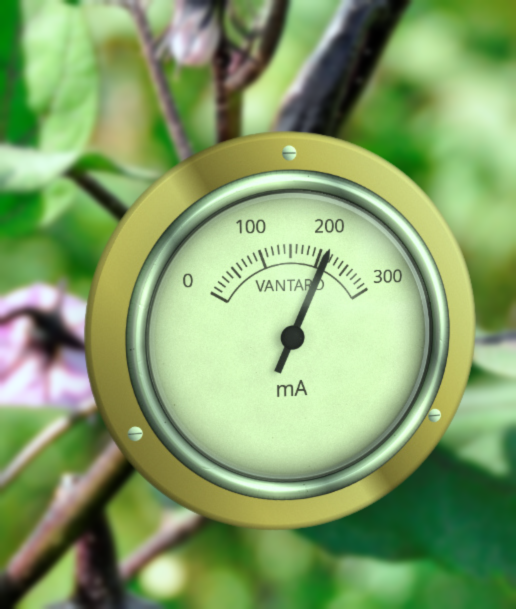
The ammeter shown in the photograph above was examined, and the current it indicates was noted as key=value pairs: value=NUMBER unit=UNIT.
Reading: value=210 unit=mA
